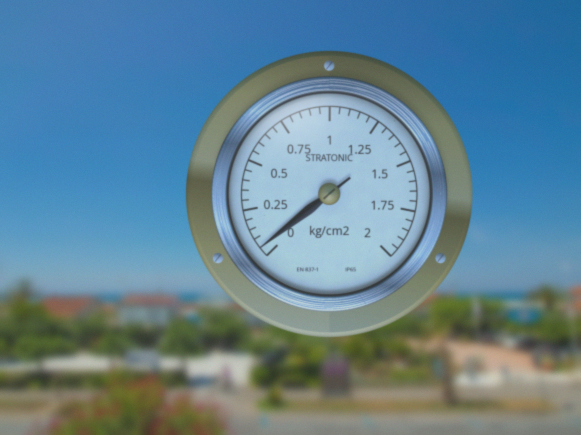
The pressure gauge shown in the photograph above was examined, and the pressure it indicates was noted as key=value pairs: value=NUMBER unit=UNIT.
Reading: value=0.05 unit=kg/cm²
